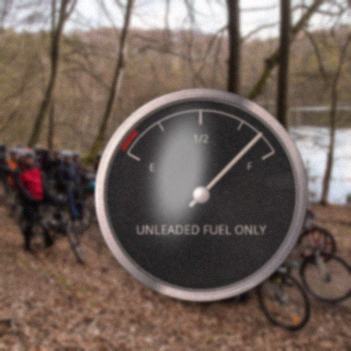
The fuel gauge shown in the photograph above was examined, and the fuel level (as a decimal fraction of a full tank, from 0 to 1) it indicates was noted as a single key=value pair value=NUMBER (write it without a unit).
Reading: value=0.875
